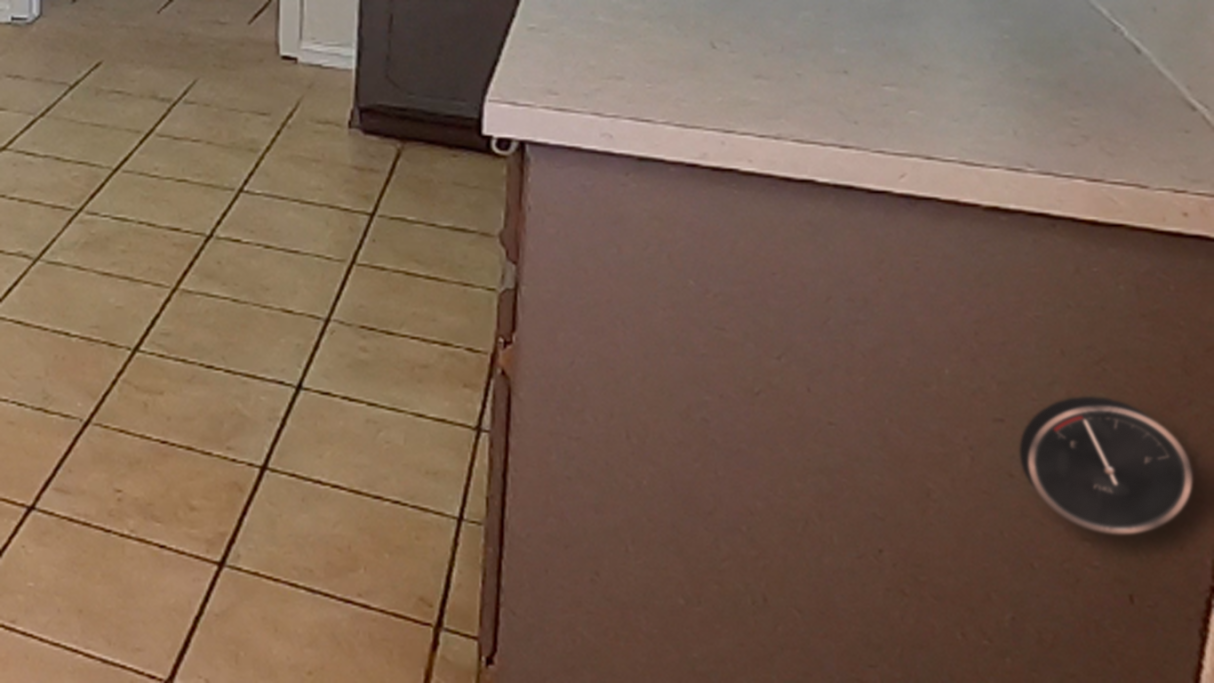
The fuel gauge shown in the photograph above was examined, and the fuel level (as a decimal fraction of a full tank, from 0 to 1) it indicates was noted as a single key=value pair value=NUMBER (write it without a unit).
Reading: value=0.25
